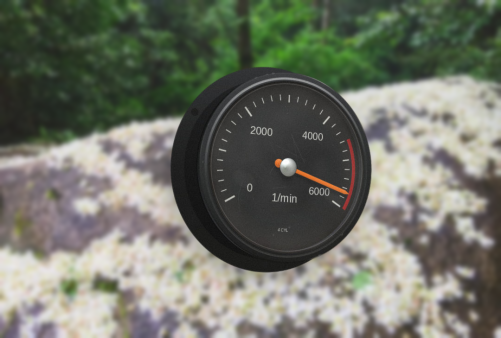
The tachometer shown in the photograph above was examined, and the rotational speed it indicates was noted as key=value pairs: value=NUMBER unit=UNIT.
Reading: value=5700 unit=rpm
